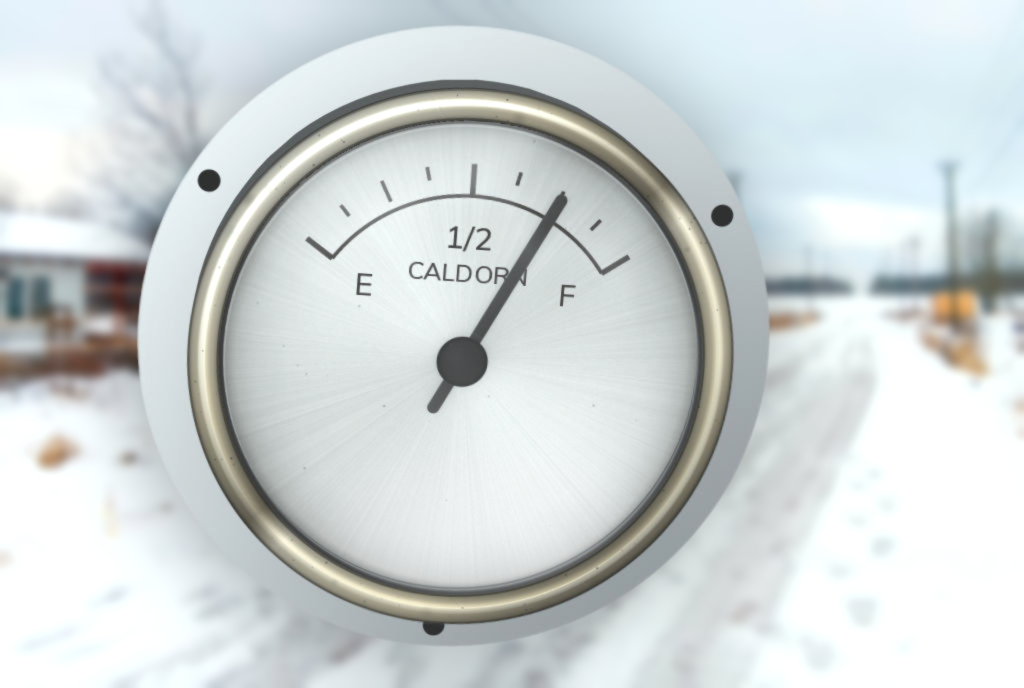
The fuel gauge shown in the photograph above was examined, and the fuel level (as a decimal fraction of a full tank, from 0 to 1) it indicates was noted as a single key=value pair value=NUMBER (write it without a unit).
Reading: value=0.75
